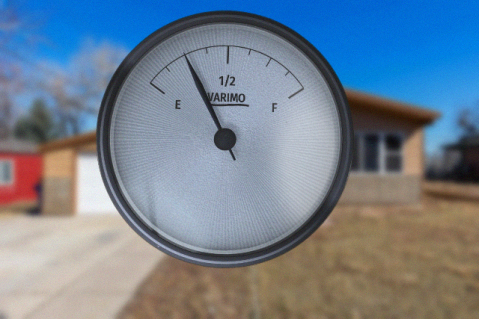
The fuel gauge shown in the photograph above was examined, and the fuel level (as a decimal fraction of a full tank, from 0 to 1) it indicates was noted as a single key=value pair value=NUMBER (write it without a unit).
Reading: value=0.25
